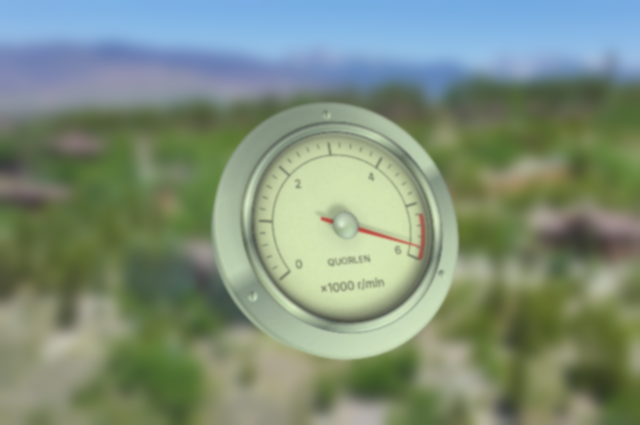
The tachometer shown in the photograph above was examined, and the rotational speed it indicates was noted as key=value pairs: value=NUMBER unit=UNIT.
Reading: value=5800 unit=rpm
